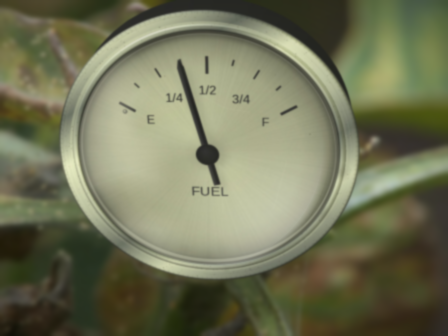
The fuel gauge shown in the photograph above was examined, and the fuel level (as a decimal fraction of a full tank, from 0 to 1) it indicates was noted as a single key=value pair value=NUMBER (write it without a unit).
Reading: value=0.375
